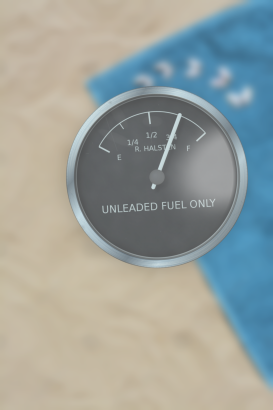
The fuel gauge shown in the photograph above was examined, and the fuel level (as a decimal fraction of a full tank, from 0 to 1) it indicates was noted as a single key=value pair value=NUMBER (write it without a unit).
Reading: value=0.75
